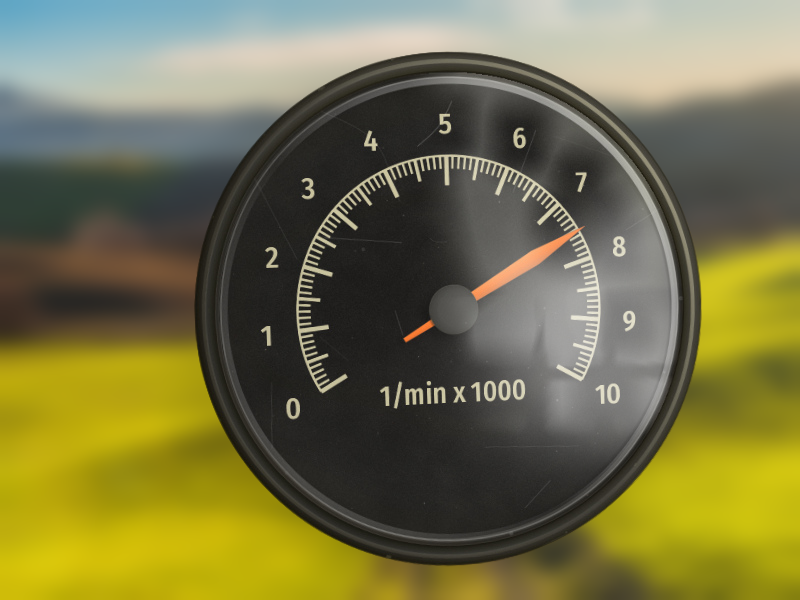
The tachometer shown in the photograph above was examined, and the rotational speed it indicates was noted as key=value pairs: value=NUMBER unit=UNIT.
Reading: value=7500 unit=rpm
